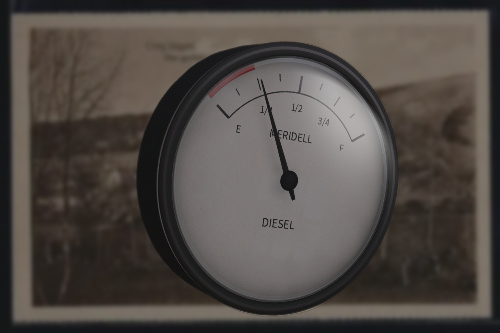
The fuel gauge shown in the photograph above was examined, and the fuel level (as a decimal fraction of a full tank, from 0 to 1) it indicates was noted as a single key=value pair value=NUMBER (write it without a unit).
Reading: value=0.25
